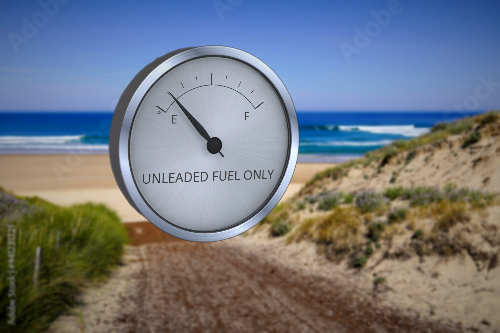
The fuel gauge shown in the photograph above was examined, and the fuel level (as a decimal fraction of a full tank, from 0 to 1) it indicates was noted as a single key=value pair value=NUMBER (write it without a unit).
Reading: value=0.125
